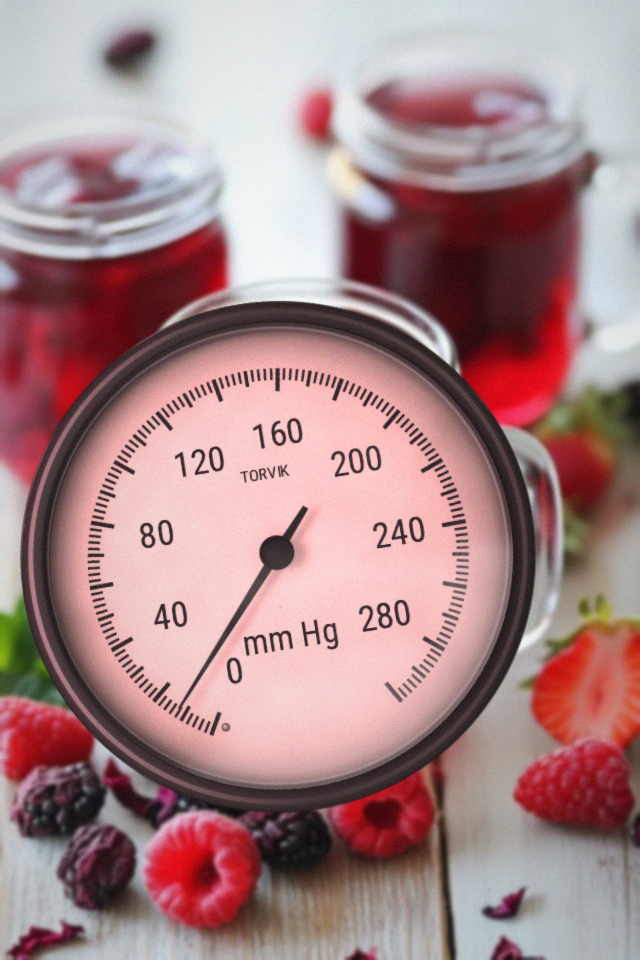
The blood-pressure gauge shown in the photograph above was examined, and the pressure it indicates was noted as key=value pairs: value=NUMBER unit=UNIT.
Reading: value=12 unit=mmHg
